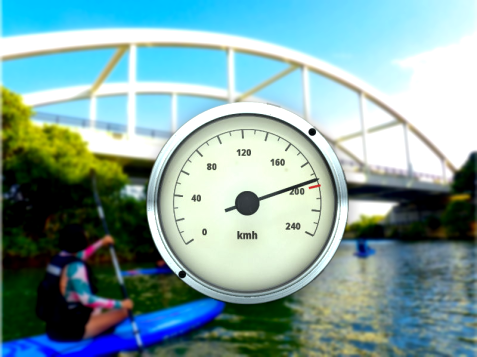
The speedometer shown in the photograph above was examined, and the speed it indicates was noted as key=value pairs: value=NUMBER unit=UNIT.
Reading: value=195 unit=km/h
